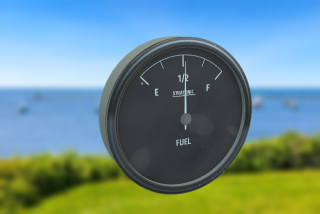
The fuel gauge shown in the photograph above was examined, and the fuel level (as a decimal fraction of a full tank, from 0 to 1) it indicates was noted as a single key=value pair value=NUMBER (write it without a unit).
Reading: value=0.5
